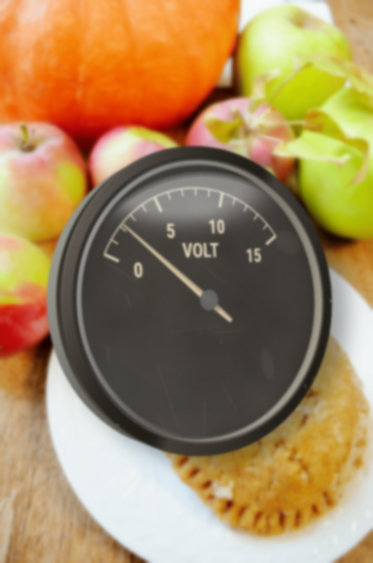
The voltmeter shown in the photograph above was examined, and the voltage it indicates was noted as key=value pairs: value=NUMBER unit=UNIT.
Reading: value=2 unit=V
